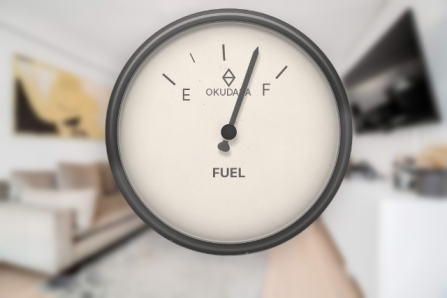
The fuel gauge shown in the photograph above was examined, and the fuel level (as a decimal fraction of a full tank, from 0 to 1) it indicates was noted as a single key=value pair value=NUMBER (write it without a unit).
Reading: value=0.75
